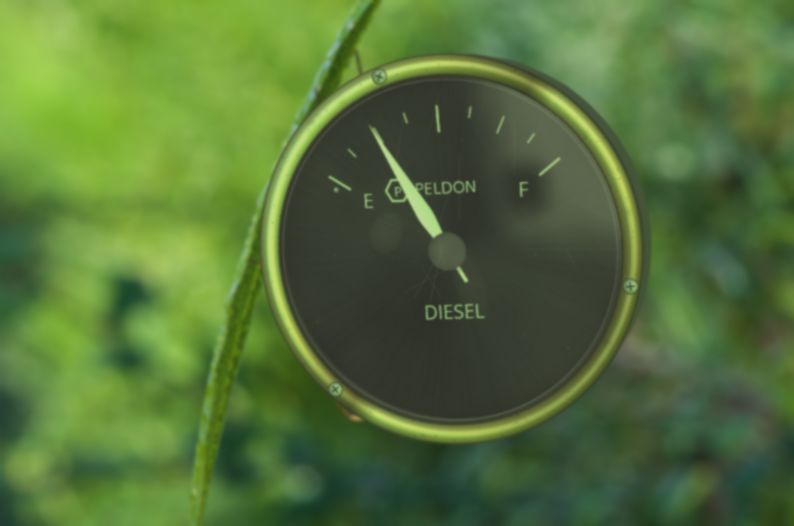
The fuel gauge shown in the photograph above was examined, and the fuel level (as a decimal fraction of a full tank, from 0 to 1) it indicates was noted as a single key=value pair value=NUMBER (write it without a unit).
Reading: value=0.25
